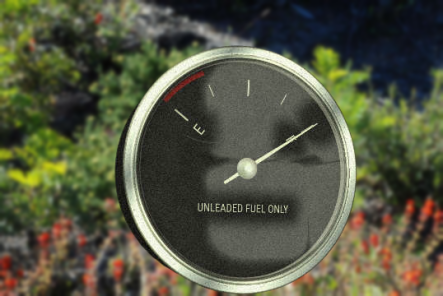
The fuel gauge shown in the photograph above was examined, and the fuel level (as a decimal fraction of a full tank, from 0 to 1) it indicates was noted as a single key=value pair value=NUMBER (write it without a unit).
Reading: value=1
